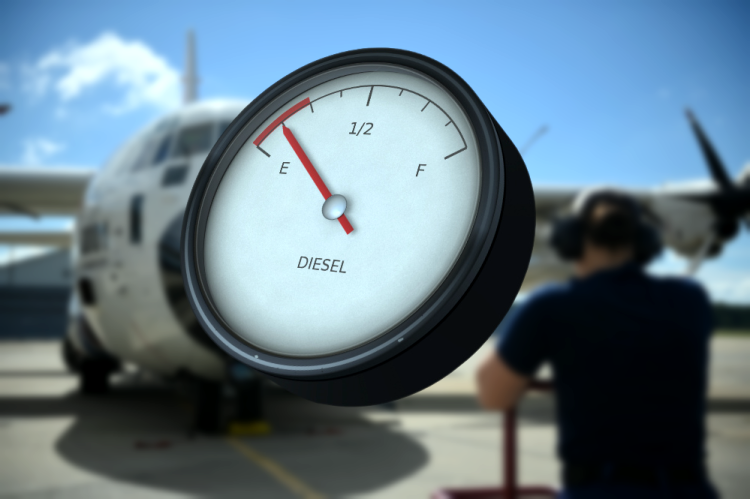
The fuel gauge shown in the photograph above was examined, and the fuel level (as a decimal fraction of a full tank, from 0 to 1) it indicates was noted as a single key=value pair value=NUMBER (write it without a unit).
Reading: value=0.125
